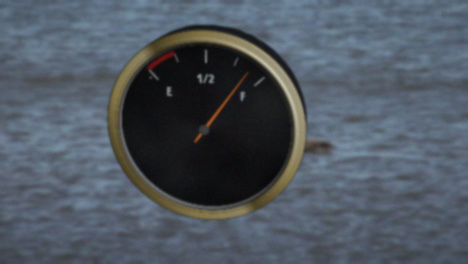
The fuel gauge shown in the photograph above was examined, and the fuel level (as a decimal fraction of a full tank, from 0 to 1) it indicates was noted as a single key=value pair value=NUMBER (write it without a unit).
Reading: value=0.875
